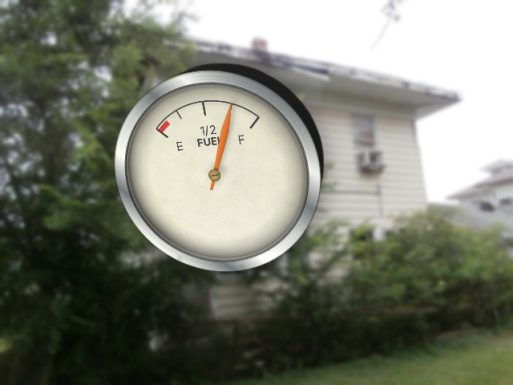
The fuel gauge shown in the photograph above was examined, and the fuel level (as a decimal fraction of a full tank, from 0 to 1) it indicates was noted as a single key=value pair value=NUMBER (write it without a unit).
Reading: value=0.75
